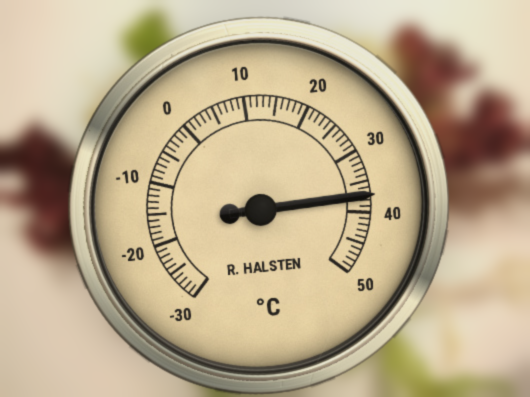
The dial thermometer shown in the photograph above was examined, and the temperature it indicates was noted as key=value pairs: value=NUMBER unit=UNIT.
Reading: value=37 unit=°C
